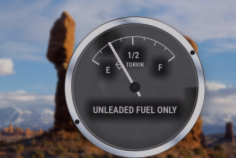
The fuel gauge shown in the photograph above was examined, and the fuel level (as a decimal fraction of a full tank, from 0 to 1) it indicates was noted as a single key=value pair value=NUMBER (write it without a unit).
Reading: value=0.25
